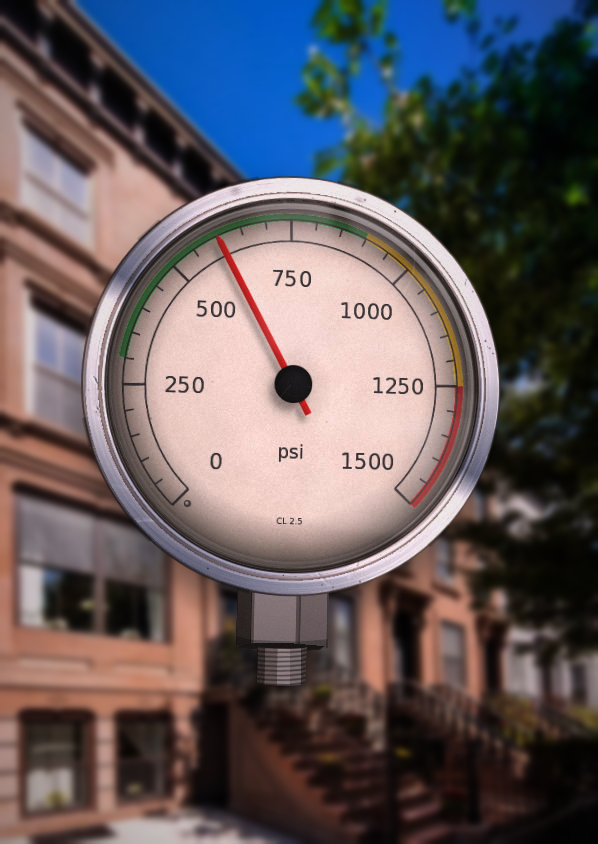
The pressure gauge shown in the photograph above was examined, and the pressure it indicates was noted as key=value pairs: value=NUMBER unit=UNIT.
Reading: value=600 unit=psi
